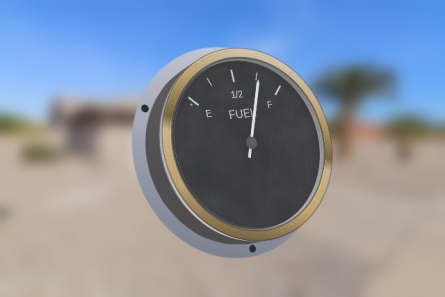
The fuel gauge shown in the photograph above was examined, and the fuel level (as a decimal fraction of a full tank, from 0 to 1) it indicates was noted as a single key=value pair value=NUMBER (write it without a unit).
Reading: value=0.75
